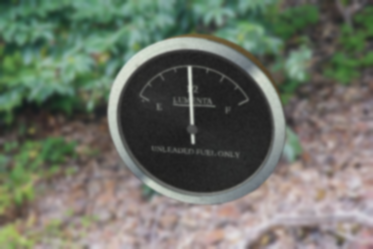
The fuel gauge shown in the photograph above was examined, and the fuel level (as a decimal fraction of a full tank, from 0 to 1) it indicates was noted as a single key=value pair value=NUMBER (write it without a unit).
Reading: value=0.5
